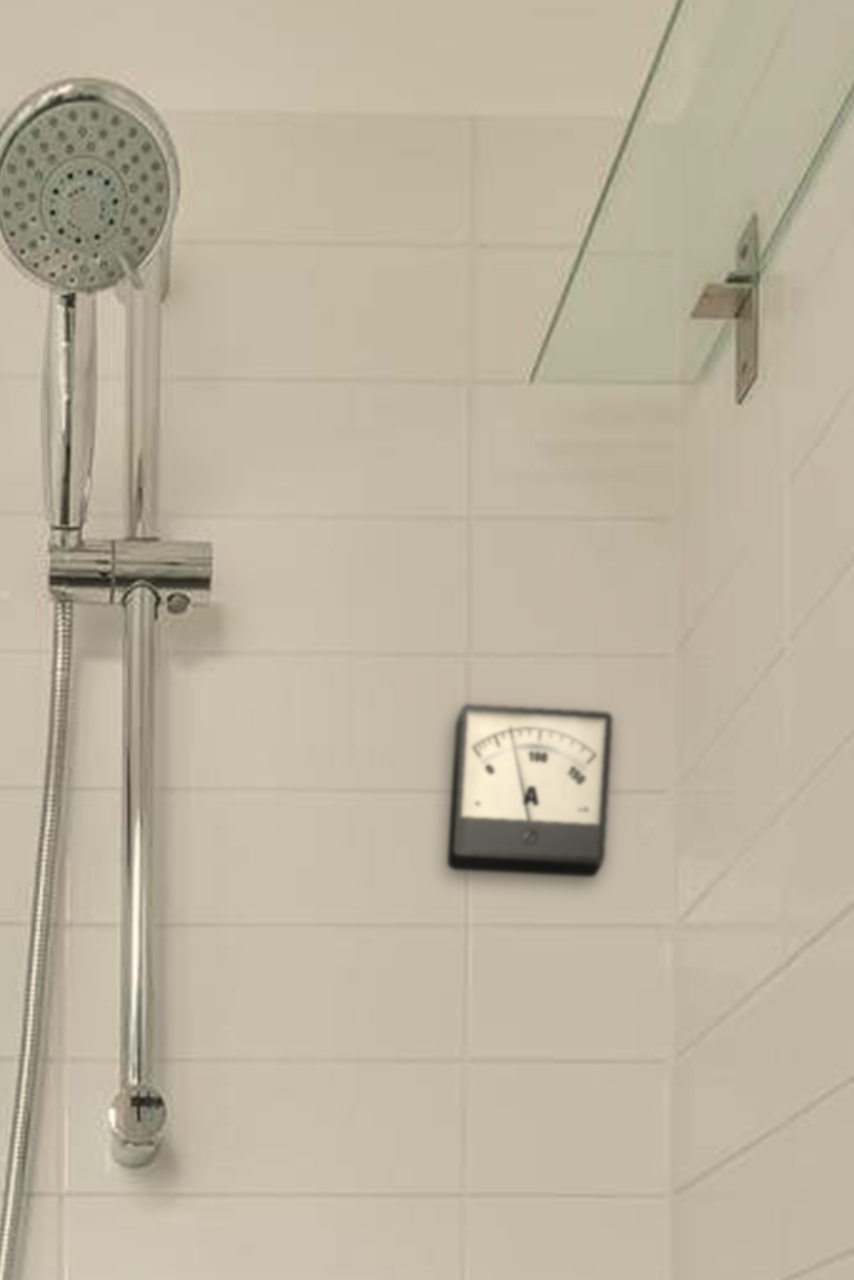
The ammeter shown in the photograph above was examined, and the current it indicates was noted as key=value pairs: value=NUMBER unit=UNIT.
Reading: value=70 unit=A
